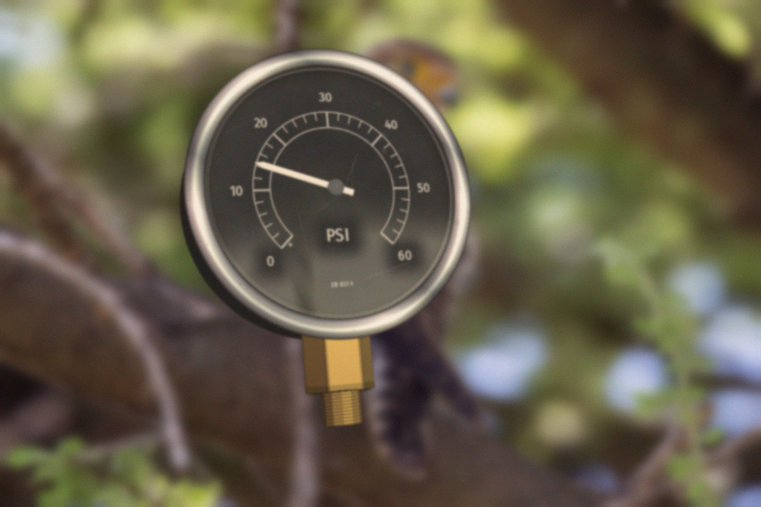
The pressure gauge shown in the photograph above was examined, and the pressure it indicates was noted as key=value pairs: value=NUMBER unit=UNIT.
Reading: value=14 unit=psi
